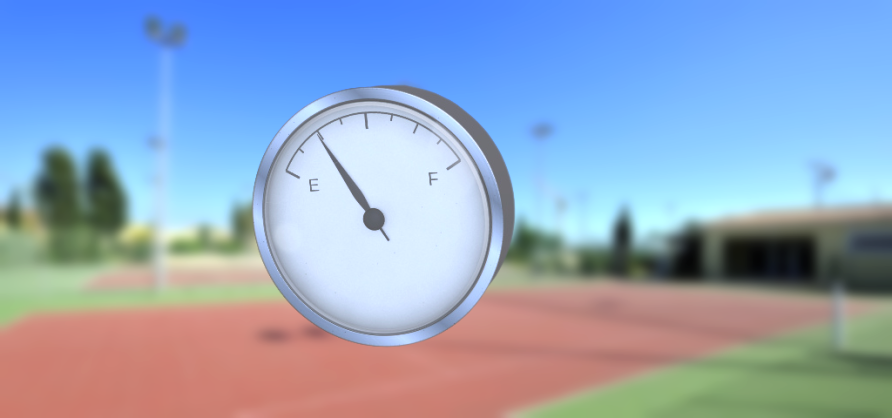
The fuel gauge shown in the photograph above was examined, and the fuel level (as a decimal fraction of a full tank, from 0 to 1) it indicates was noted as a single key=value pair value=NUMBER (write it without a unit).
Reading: value=0.25
